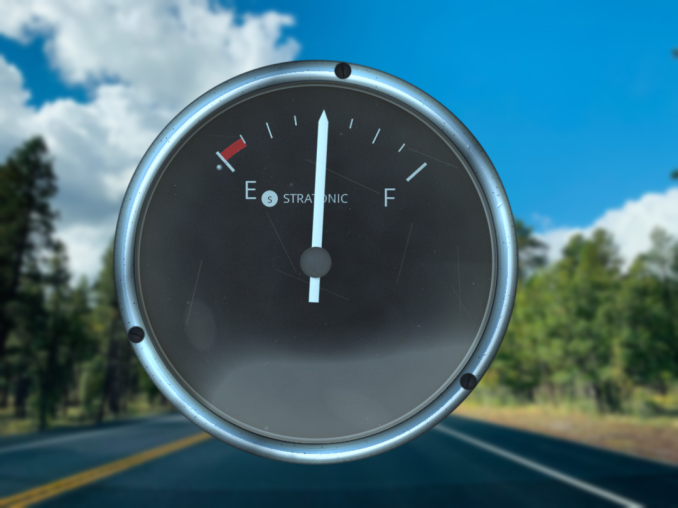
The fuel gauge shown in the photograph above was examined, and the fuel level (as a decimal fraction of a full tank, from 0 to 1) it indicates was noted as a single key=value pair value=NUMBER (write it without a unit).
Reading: value=0.5
